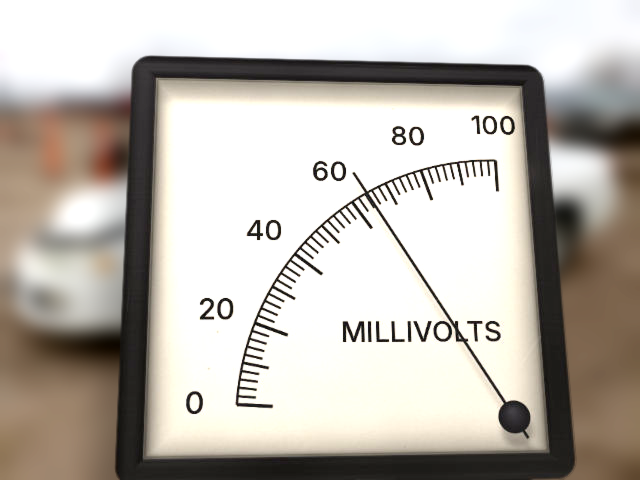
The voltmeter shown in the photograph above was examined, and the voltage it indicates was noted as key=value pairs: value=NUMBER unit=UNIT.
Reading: value=64 unit=mV
